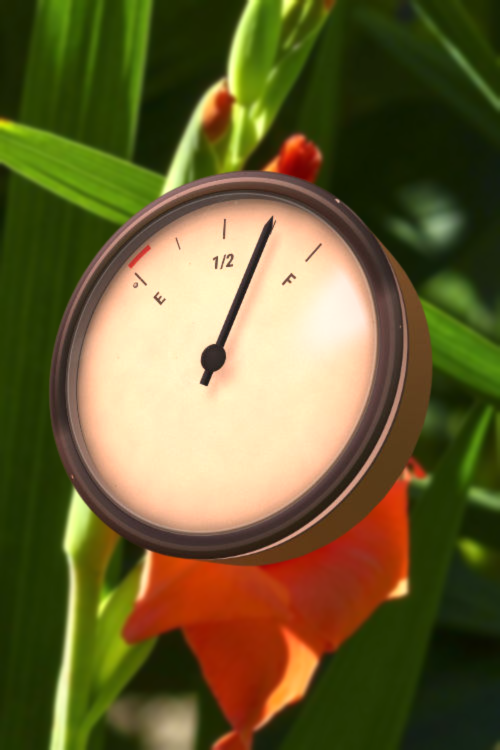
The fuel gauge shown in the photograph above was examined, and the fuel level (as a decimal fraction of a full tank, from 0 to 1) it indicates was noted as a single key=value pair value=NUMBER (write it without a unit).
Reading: value=0.75
